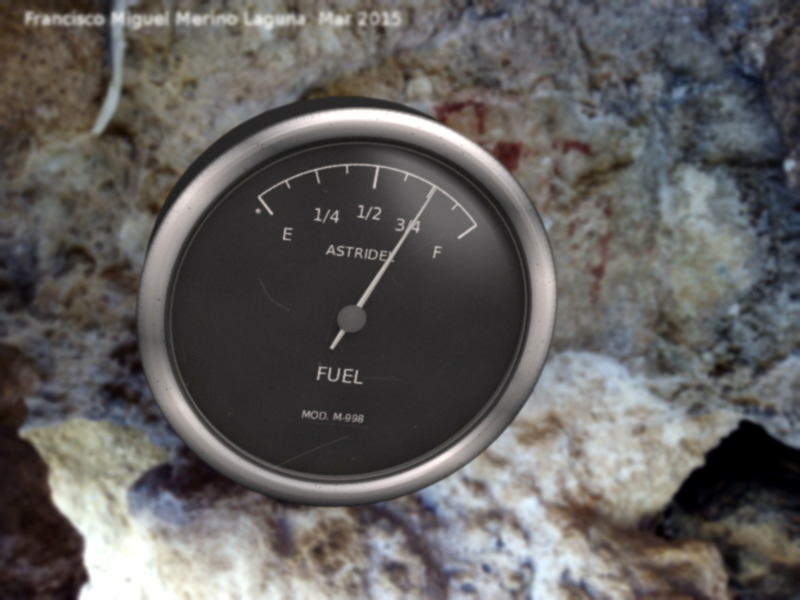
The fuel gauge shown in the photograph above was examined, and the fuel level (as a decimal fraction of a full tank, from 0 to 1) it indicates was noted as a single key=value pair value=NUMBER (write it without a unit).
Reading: value=0.75
